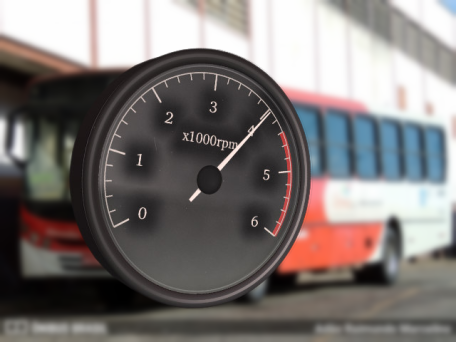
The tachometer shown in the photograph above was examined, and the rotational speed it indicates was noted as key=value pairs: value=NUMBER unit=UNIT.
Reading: value=4000 unit=rpm
